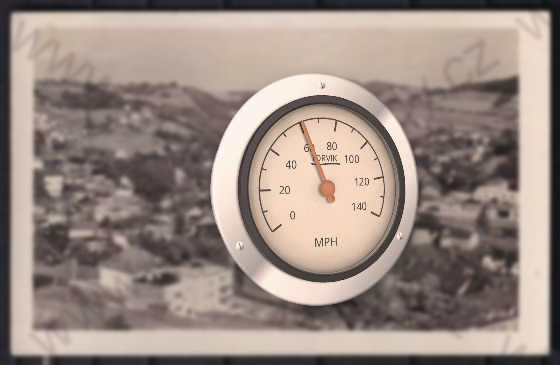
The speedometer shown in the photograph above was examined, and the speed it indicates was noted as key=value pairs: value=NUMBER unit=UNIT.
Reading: value=60 unit=mph
